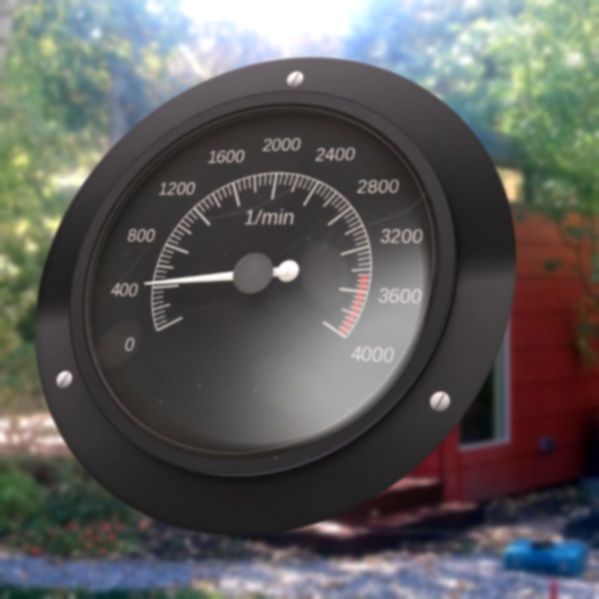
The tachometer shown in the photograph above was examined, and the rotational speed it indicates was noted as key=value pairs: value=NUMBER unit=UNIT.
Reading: value=400 unit=rpm
